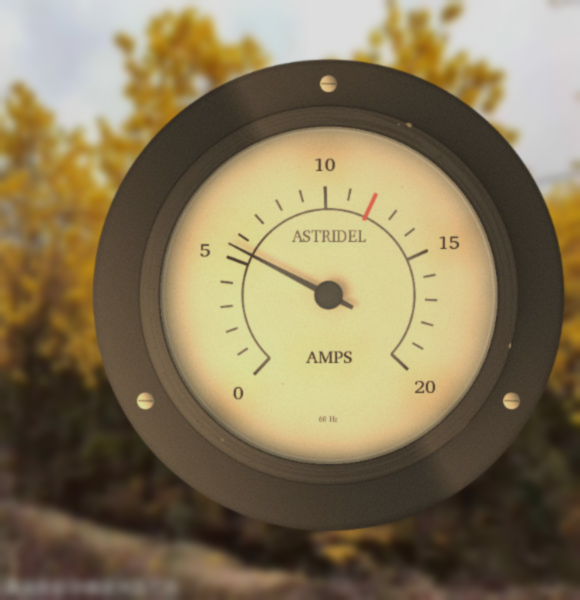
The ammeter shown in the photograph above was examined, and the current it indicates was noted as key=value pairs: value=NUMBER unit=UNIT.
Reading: value=5.5 unit=A
